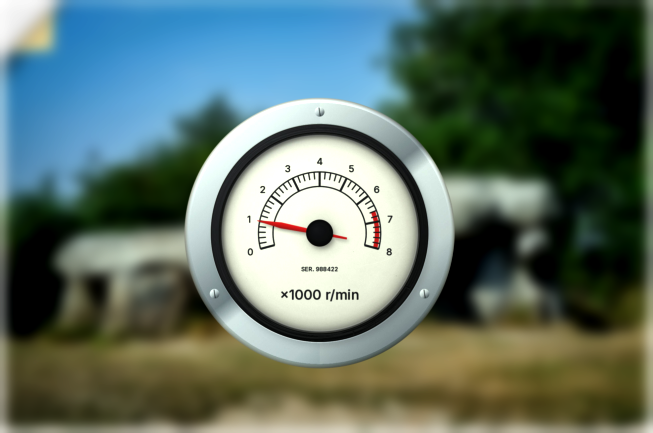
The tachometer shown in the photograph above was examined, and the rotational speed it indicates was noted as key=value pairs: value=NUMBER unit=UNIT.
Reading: value=1000 unit=rpm
